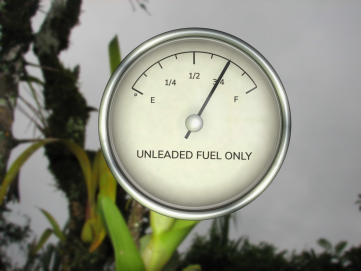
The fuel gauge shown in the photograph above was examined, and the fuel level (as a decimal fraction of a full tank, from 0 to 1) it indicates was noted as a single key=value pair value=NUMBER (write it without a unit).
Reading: value=0.75
